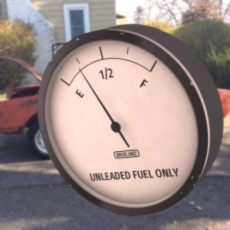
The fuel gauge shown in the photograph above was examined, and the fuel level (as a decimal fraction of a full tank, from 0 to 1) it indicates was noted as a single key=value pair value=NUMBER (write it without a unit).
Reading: value=0.25
